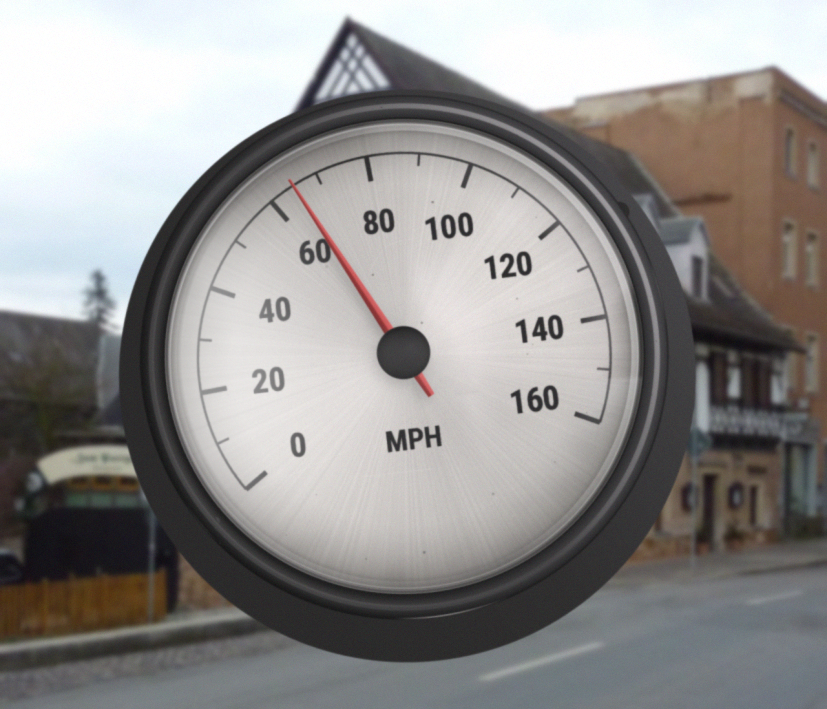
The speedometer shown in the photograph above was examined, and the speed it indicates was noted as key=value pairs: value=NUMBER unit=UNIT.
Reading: value=65 unit=mph
